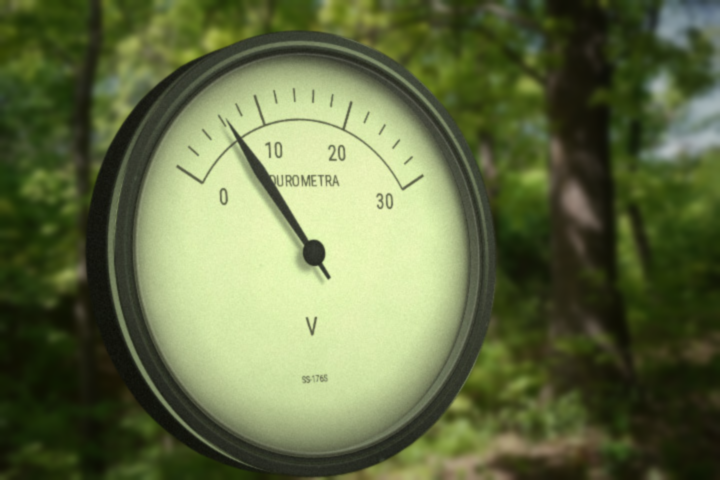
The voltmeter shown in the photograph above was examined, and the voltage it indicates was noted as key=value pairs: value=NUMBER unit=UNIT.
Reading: value=6 unit=V
